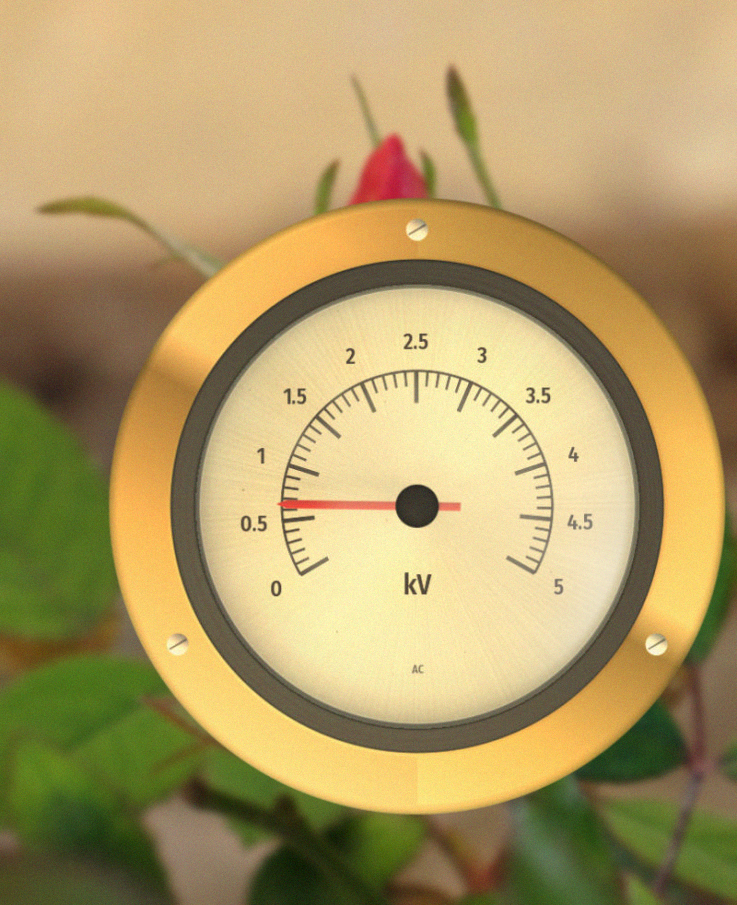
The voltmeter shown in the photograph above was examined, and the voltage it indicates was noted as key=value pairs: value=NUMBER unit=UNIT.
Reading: value=0.65 unit=kV
